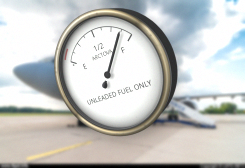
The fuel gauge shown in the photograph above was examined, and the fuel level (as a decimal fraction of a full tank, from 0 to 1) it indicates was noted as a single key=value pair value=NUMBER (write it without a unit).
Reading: value=0.875
